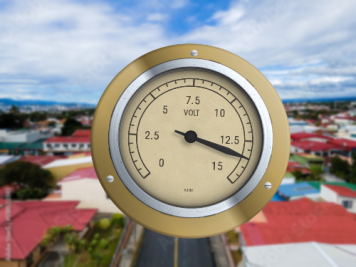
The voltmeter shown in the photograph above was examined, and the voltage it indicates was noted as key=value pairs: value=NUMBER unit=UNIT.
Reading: value=13.5 unit=V
